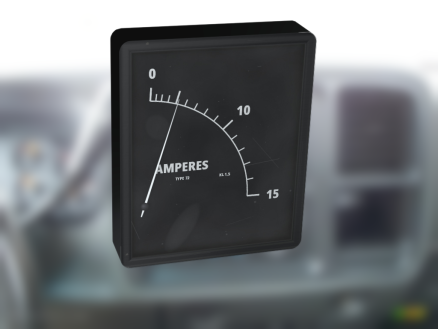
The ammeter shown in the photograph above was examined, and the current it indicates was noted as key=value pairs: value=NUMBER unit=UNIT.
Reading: value=5 unit=A
